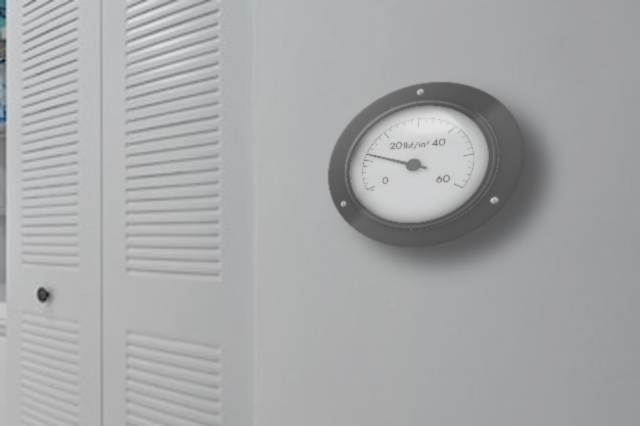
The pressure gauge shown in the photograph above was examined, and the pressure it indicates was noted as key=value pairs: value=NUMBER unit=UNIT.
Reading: value=12 unit=psi
